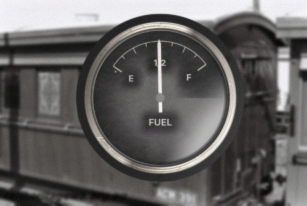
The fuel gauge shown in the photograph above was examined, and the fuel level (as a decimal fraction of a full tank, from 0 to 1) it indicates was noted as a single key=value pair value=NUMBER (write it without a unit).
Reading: value=0.5
